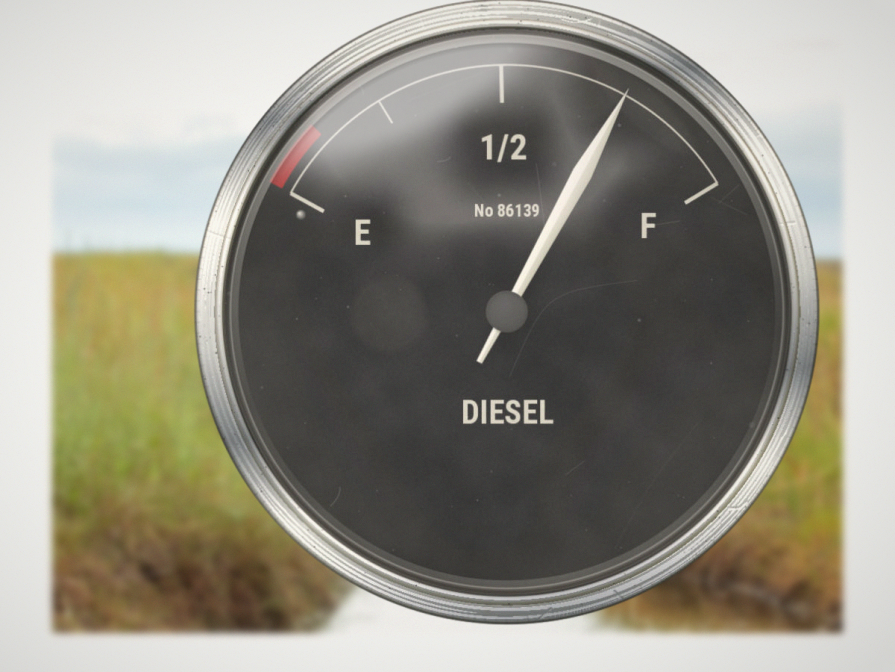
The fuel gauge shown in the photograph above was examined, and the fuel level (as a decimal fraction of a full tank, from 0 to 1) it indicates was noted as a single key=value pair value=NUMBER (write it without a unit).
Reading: value=0.75
